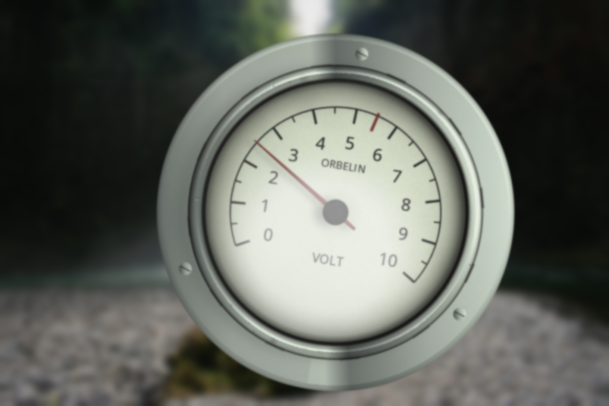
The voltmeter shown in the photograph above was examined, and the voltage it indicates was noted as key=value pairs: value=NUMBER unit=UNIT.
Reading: value=2.5 unit=V
